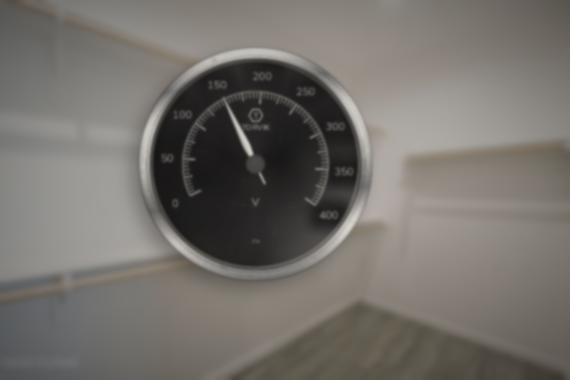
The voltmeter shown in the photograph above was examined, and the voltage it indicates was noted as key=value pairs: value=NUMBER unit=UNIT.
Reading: value=150 unit=V
